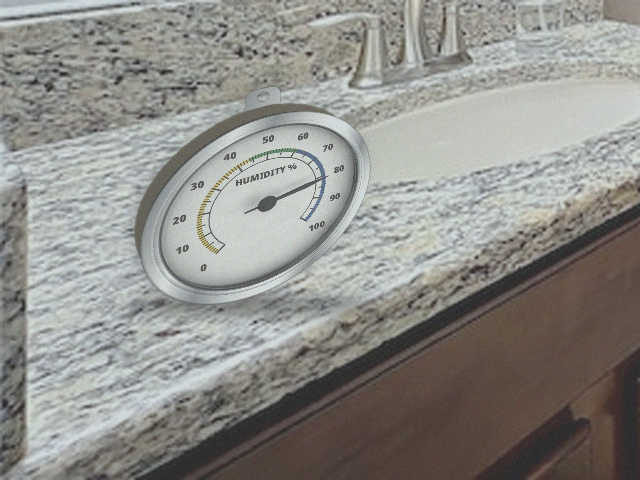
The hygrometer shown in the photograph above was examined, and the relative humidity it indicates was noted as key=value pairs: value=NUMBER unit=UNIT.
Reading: value=80 unit=%
